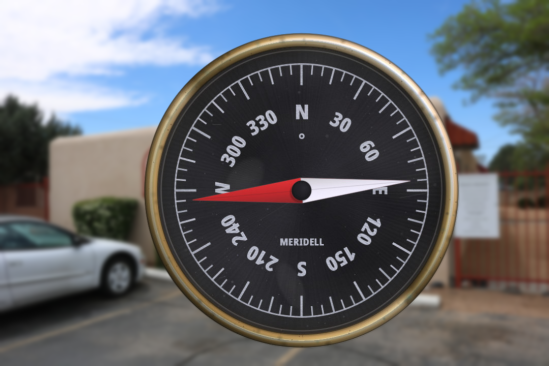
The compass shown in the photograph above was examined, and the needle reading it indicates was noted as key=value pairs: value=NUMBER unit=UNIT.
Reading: value=265 unit=°
